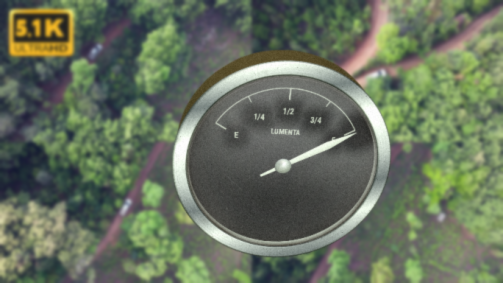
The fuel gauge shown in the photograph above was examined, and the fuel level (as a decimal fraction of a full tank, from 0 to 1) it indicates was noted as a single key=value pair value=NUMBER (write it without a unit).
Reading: value=1
